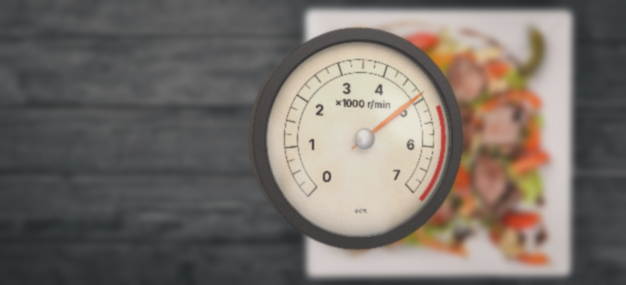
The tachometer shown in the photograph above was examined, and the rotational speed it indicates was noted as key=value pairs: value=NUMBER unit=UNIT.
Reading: value=4875 unit=rpm
